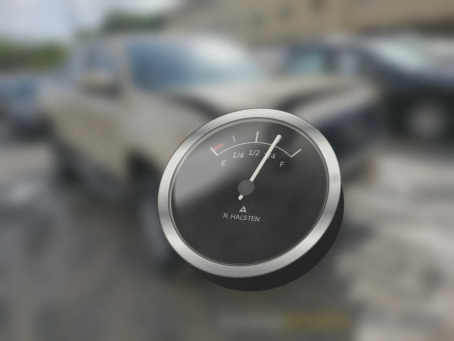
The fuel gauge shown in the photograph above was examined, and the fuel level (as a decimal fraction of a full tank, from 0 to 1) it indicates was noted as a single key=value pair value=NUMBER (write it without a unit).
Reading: value=0.75
